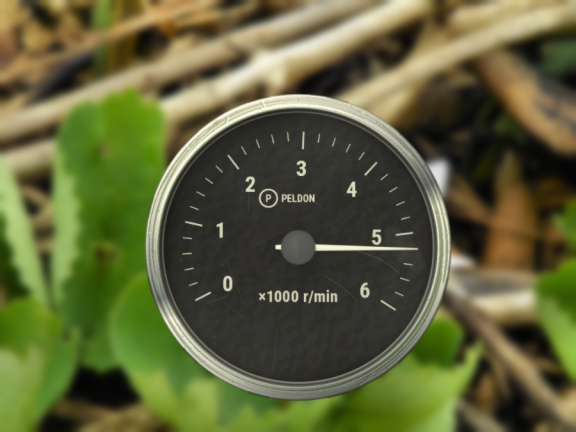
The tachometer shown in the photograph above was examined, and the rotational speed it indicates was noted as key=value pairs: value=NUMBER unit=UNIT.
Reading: value=5200 unit=rpm
